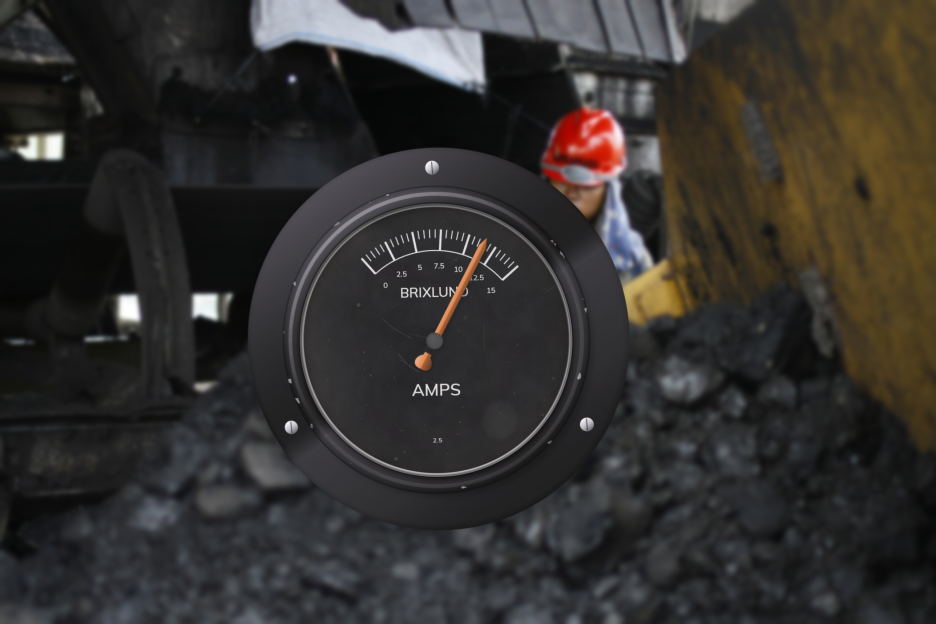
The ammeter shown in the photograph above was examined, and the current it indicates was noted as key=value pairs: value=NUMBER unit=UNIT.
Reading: value=11.5 unit=A
